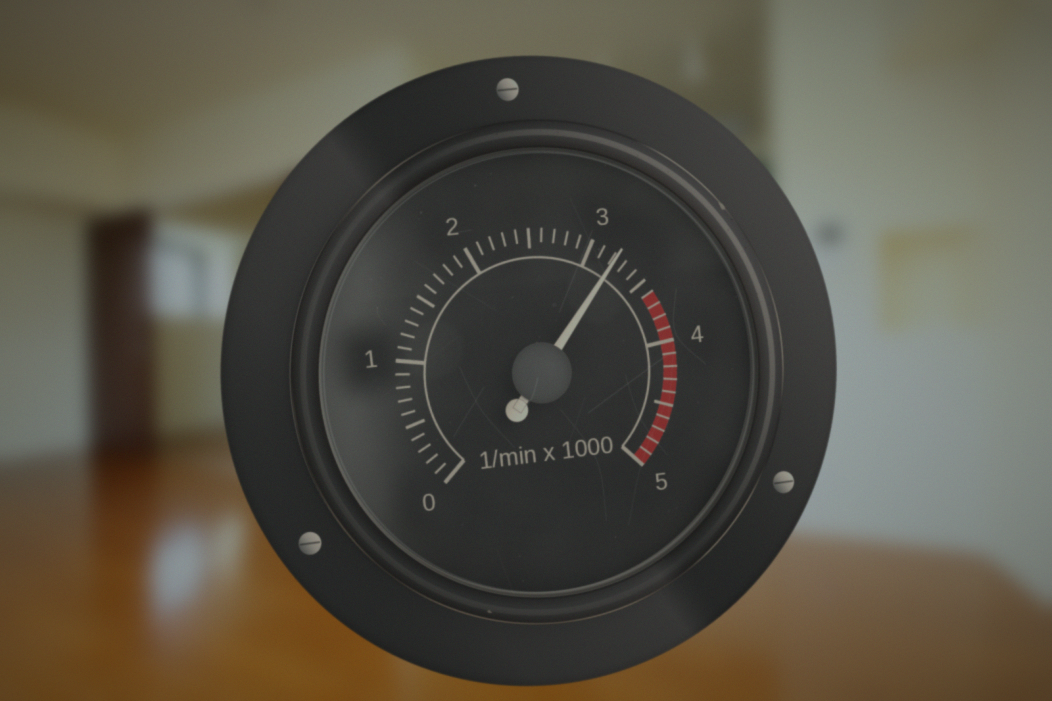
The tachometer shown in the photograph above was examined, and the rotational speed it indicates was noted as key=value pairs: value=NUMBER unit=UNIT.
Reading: value=3200 unit=rpm
